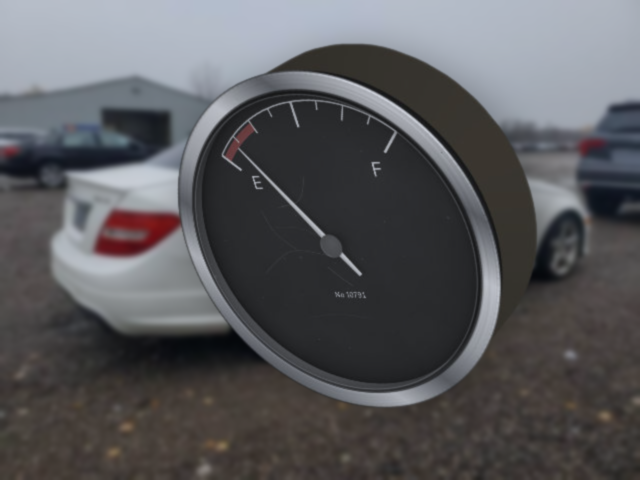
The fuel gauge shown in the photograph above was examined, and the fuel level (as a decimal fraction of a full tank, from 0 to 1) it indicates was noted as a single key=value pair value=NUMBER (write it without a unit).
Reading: value=0.125
